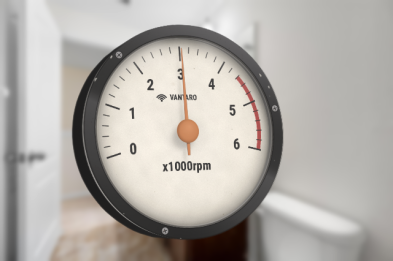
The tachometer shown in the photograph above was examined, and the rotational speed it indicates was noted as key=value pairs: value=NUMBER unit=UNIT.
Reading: value=3000 unit=rpm
